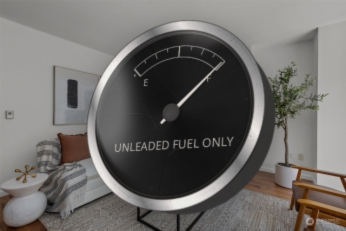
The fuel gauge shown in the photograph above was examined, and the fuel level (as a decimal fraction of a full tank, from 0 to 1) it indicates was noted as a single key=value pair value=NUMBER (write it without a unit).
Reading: value=1
